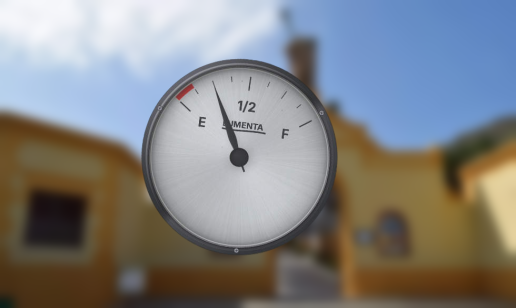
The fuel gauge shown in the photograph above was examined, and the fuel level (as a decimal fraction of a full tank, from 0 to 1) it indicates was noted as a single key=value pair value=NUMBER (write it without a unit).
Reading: value=0.25
